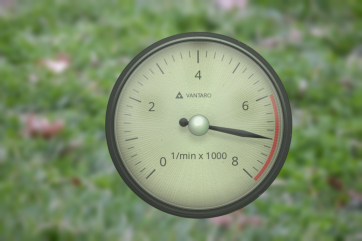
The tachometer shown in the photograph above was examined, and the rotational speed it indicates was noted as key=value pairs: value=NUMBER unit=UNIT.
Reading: value=7000 unit=rpm
